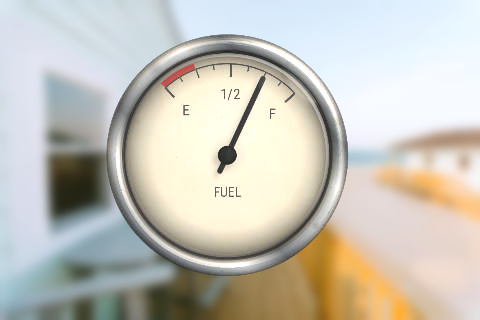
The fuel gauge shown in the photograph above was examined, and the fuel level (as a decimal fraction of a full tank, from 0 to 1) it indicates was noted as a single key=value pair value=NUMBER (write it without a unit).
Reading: value=0.75
